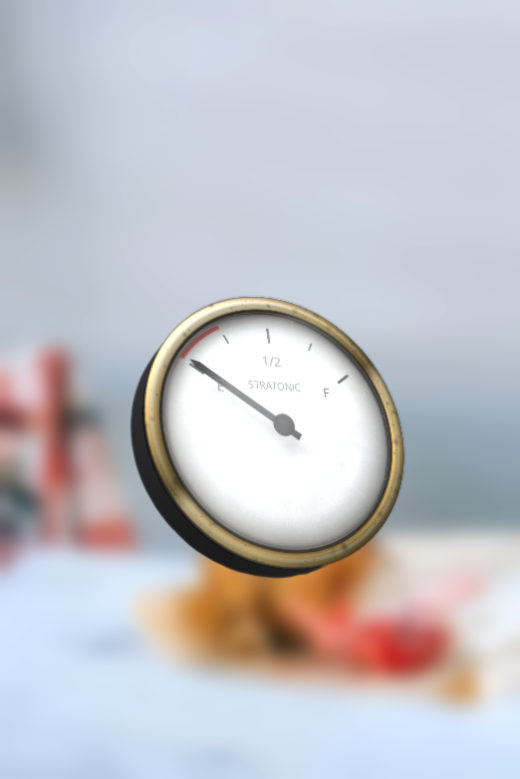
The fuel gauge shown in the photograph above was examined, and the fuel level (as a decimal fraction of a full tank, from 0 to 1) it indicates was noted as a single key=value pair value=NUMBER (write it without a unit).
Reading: value=0
